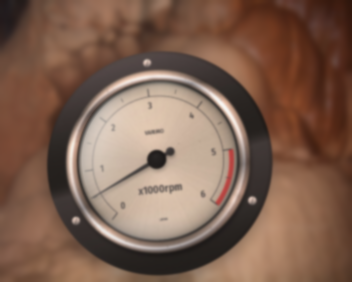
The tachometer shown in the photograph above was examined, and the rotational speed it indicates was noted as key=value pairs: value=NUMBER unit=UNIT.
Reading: value=500 unit=rpm
